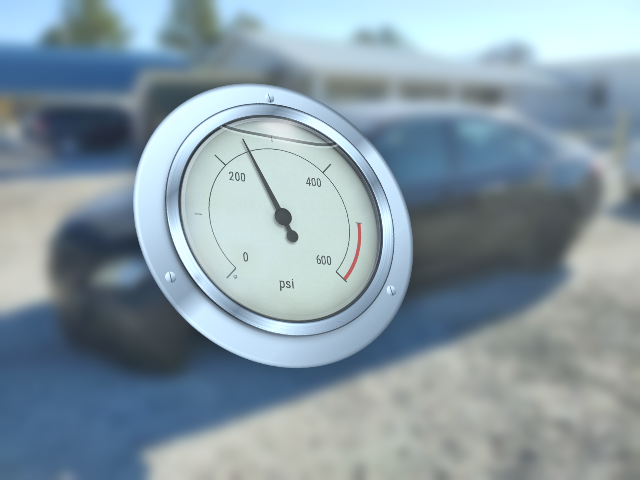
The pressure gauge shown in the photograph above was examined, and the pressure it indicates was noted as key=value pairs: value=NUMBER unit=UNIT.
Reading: value=250 unit=psi
